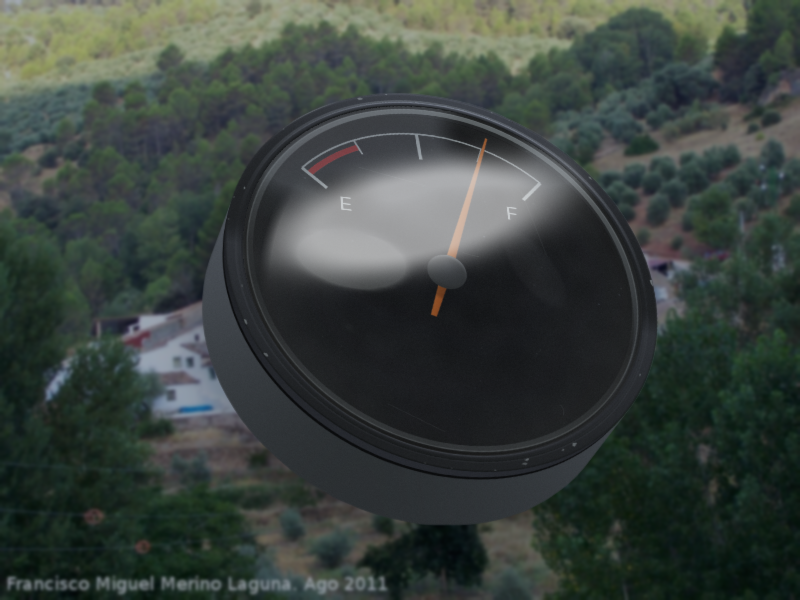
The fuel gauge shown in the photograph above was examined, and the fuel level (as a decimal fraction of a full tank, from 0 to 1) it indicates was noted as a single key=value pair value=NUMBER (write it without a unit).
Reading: value=0.75
